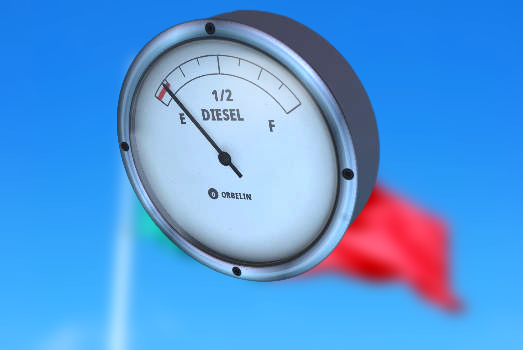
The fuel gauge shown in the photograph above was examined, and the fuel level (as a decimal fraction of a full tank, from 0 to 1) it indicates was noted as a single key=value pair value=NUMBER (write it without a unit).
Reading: value=0.125
